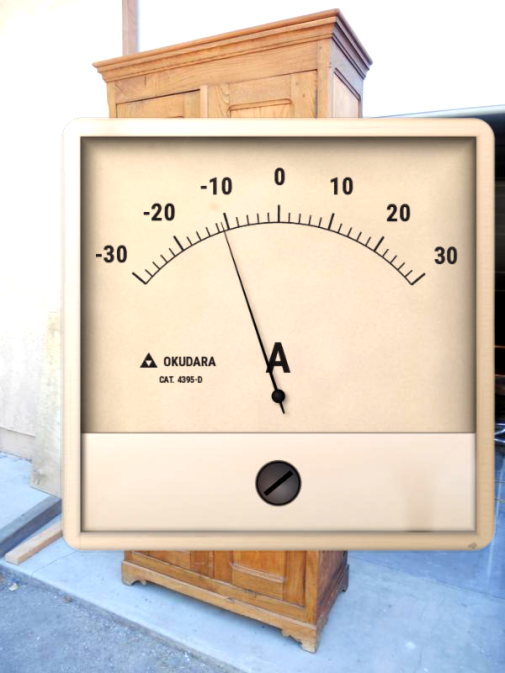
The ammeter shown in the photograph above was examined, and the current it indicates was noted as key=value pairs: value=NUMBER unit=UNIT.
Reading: value=-11 unit=A
